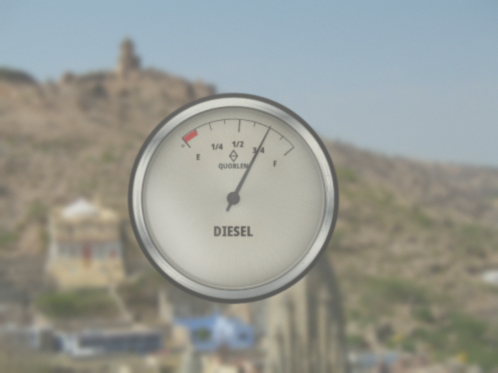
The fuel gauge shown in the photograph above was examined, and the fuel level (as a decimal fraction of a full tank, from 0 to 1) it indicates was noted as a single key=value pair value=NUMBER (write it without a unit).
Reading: value=0.75
